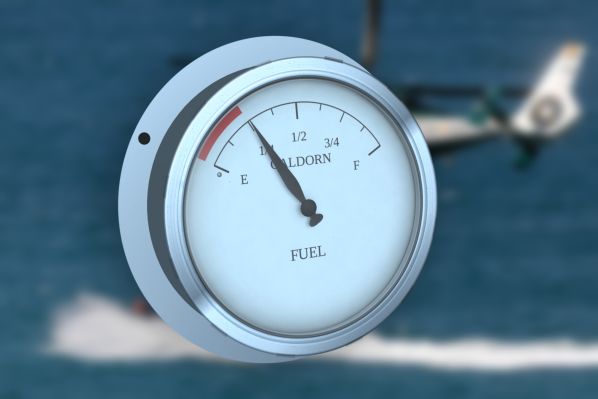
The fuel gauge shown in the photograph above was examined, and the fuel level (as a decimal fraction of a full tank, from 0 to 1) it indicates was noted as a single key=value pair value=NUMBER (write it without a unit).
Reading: value=0.25
